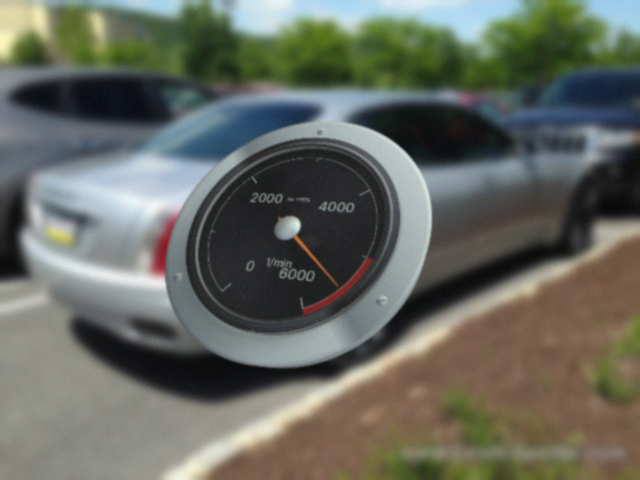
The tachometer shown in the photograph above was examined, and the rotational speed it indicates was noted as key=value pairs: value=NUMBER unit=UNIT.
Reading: value=5500 unit=rpm
